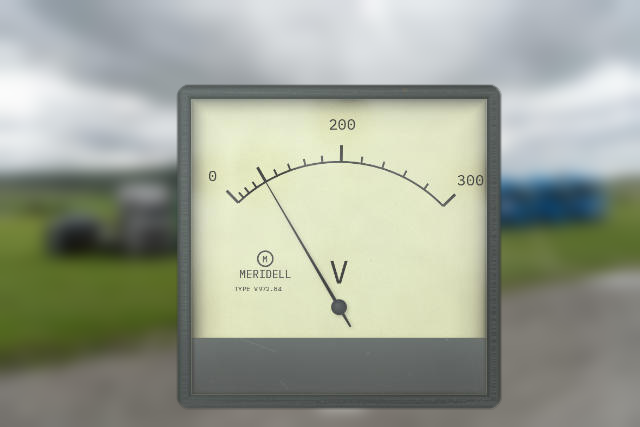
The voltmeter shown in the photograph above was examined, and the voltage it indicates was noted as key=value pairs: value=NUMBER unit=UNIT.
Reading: value=100 unit=V
